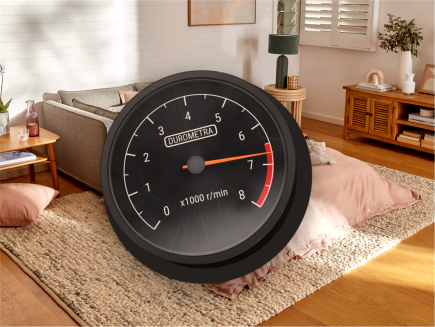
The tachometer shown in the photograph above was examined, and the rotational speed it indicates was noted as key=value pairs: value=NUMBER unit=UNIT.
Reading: value=6750 unit=rpm
